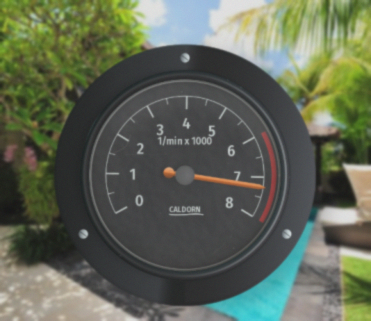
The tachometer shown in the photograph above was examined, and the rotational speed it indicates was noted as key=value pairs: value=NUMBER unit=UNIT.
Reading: value=7250 unit=rpm
